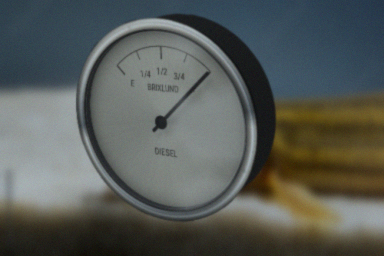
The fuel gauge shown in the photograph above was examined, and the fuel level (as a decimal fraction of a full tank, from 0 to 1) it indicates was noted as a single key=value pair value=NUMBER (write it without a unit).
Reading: value=1
